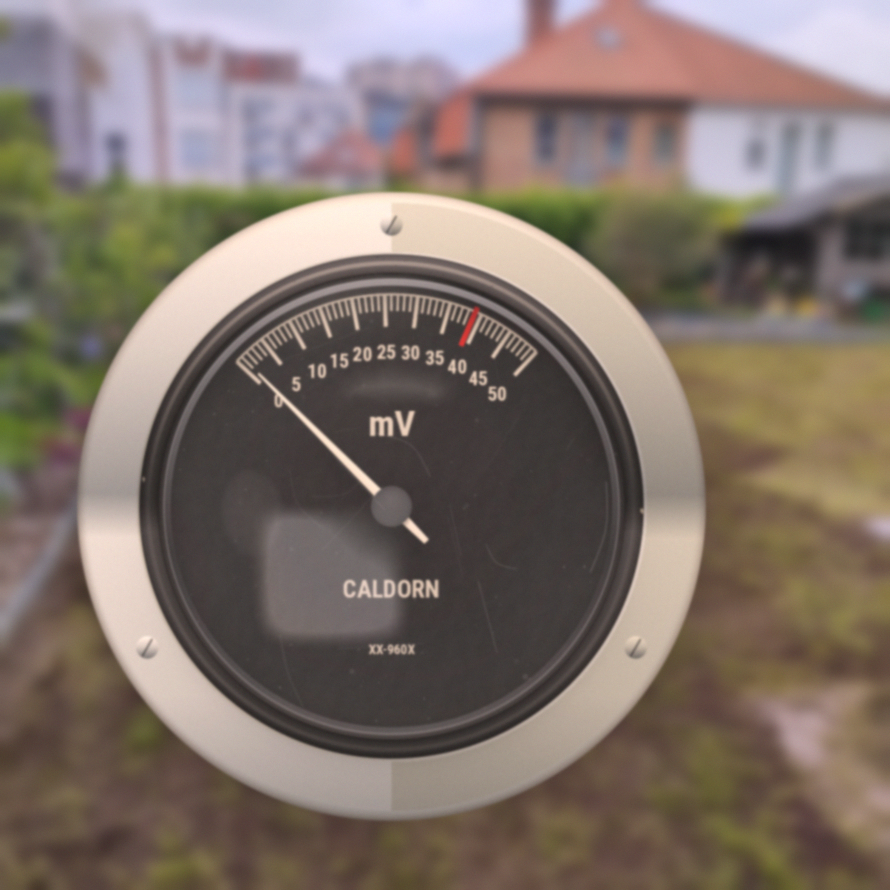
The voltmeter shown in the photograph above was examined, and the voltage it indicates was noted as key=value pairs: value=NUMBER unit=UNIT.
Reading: value=1 unit=mV
